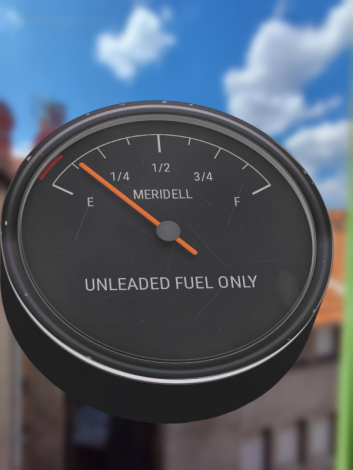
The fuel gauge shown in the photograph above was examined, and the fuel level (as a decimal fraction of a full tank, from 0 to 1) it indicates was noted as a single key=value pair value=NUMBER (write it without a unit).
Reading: value=0.125
